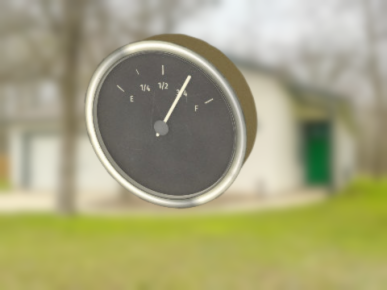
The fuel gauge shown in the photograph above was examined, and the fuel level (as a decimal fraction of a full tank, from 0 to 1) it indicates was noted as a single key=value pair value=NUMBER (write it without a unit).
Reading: value=0.75
